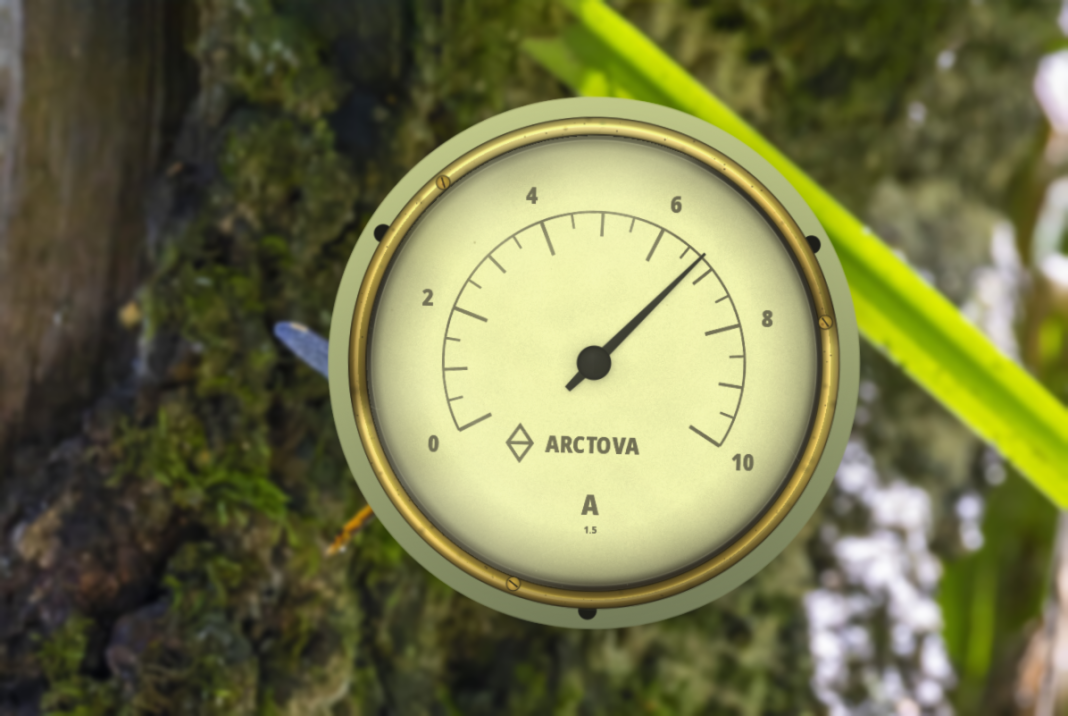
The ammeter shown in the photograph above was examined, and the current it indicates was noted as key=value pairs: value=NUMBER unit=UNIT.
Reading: value=6.75 unit=A
